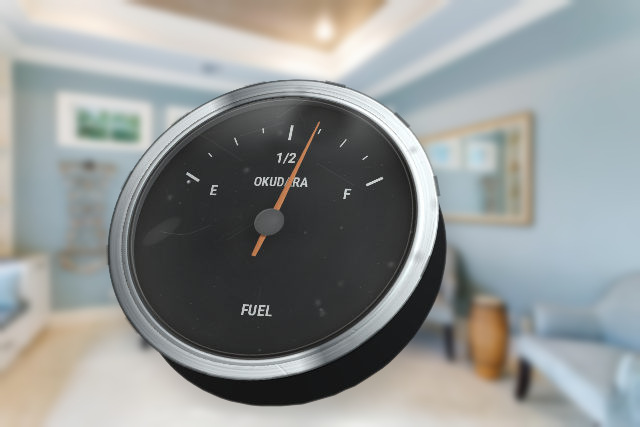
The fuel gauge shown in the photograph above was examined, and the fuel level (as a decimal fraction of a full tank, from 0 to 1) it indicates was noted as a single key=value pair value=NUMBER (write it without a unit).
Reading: value=0.625
